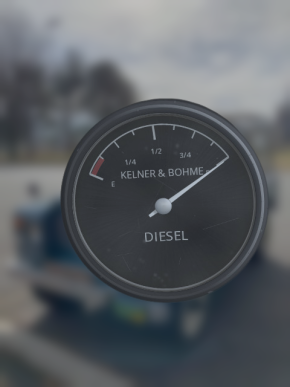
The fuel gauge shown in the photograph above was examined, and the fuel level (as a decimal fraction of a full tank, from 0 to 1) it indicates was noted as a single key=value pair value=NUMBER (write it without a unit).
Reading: value=1
